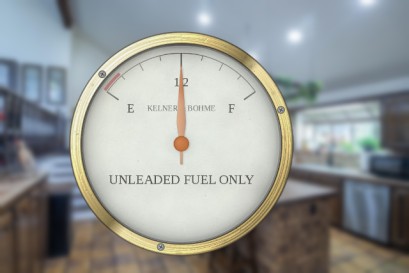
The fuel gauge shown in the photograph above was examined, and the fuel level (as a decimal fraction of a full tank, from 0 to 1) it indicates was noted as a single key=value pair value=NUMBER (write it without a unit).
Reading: value=0.5
